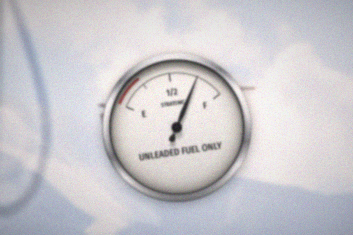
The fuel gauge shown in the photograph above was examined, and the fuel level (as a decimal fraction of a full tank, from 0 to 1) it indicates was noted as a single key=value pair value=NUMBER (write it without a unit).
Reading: value=0.75
